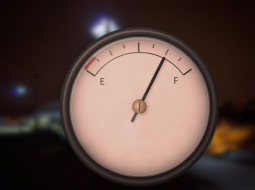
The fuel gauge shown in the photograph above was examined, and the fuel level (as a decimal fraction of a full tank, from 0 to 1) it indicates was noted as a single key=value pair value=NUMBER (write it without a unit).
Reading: value=0.75
